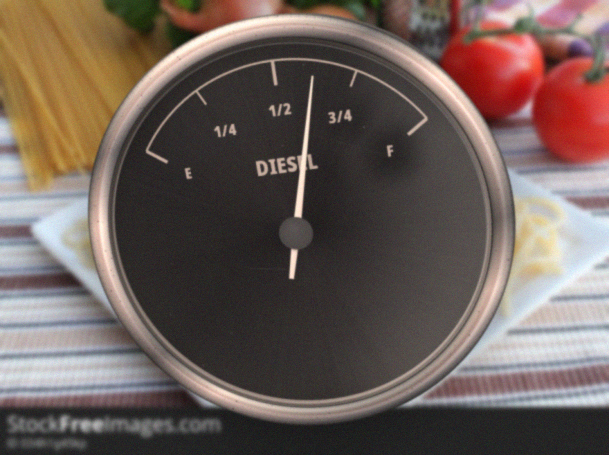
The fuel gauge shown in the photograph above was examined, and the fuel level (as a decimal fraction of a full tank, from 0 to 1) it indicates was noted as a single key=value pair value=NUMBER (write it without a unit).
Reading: value=0.625
